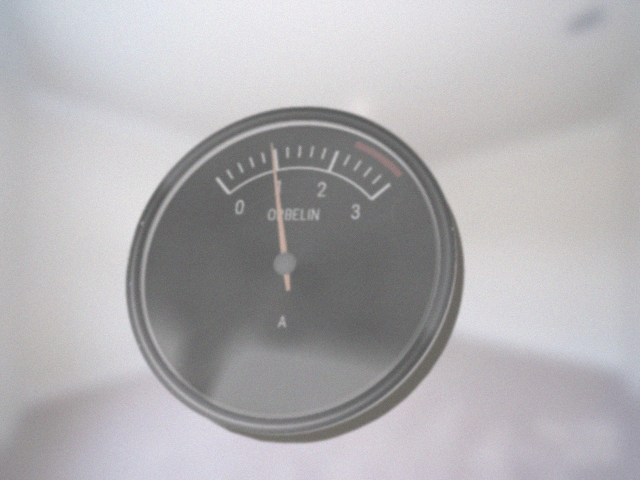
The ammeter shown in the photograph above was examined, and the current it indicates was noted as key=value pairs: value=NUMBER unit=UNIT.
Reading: value=1 unit=A
